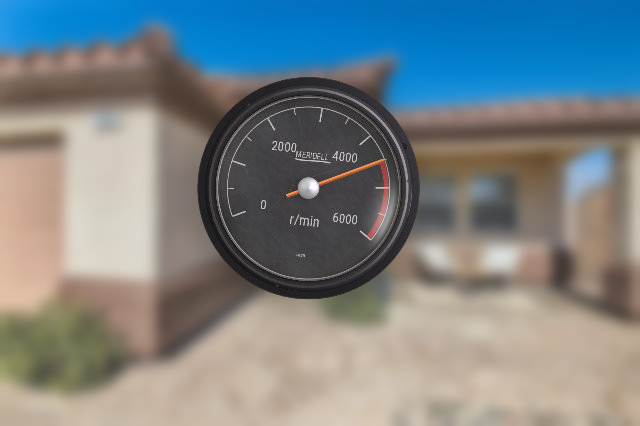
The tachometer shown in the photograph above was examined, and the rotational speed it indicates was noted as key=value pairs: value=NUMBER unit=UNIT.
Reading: value=4500 unit=rpm
